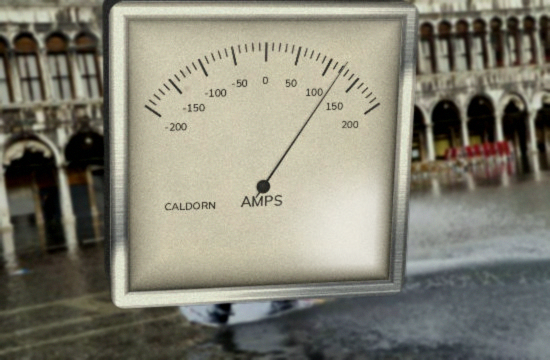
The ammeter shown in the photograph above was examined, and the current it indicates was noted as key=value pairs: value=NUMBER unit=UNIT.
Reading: value=120 unit=A
